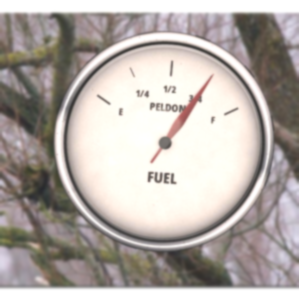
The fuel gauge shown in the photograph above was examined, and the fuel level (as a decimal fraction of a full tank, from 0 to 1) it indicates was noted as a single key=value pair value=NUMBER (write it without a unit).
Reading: value=0.75
